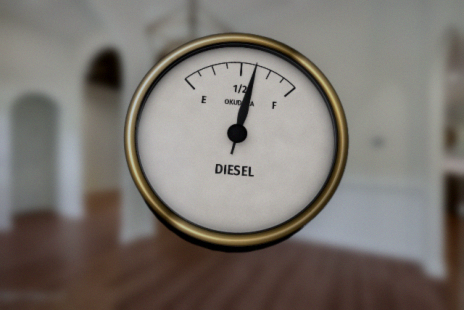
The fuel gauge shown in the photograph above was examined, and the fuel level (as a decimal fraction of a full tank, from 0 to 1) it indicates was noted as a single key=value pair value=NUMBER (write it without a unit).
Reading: value=0.625
